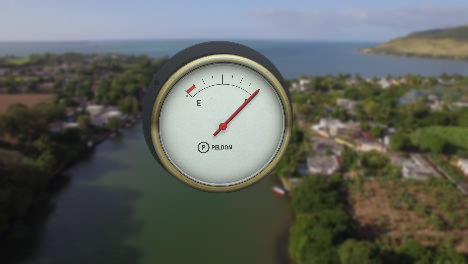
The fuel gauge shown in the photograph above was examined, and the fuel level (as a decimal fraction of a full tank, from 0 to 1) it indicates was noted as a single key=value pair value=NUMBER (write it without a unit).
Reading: value=1
